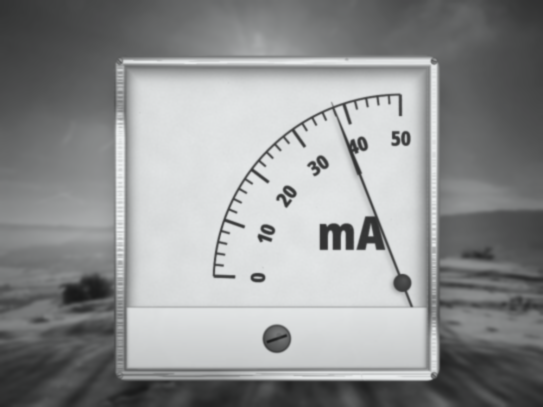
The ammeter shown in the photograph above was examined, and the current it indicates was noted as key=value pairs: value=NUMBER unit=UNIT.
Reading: value=38 unit=mA
